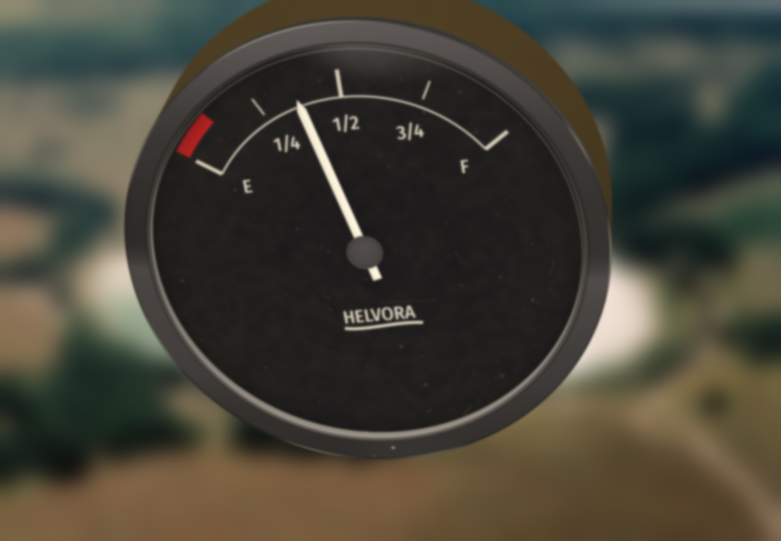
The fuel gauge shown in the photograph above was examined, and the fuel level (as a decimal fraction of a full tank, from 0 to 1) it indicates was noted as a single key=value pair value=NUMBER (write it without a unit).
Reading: value=0.375
